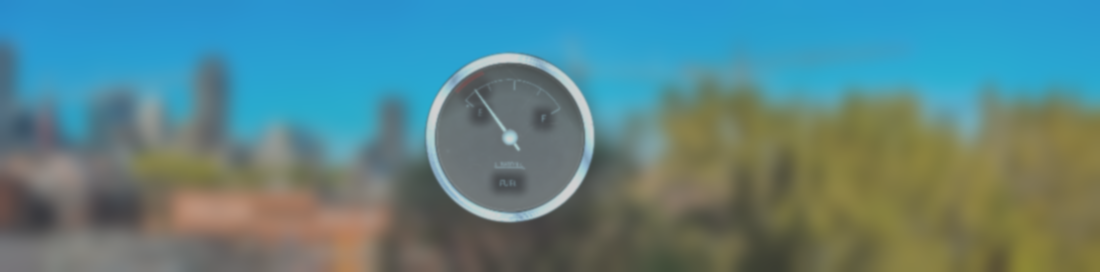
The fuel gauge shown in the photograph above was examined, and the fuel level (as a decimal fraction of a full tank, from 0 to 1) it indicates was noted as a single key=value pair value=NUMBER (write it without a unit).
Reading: value=0.125
